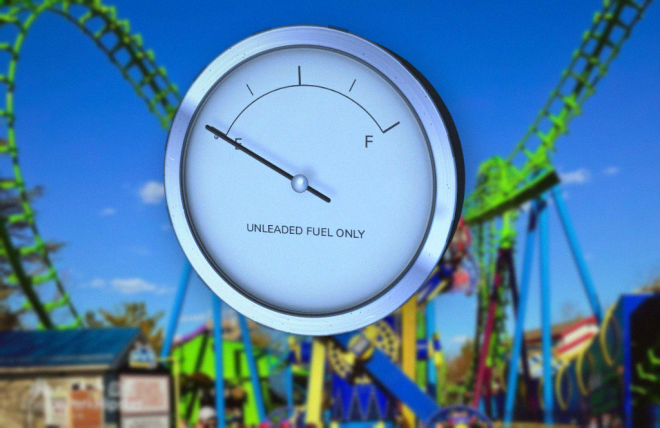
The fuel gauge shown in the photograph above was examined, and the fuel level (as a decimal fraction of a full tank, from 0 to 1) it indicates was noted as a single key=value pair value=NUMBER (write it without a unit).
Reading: value=0
